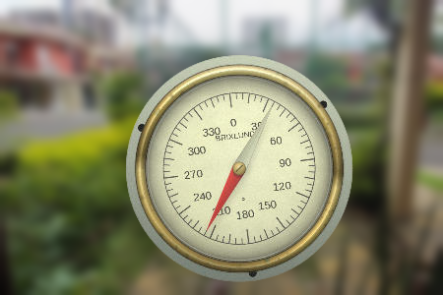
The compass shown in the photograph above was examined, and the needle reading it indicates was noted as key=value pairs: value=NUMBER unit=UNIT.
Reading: value=215 unit=°
